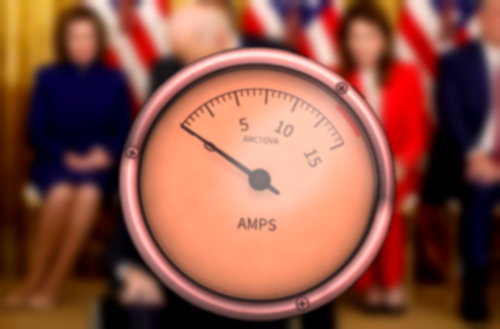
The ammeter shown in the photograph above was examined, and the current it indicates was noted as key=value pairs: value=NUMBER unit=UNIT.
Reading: value=0 unit=A
